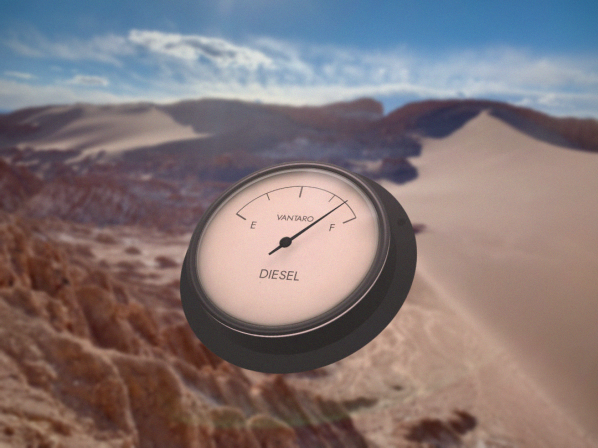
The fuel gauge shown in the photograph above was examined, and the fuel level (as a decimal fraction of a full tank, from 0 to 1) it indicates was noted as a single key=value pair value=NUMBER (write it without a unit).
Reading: value=0.875
